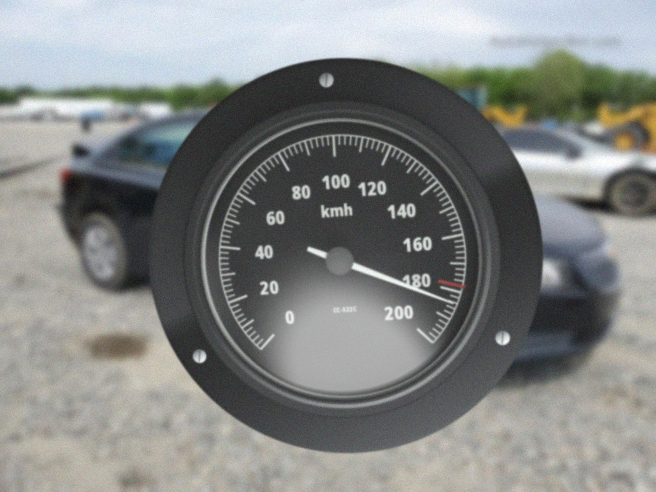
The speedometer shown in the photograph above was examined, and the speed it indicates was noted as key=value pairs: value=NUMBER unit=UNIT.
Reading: value=184 unit=km/h
